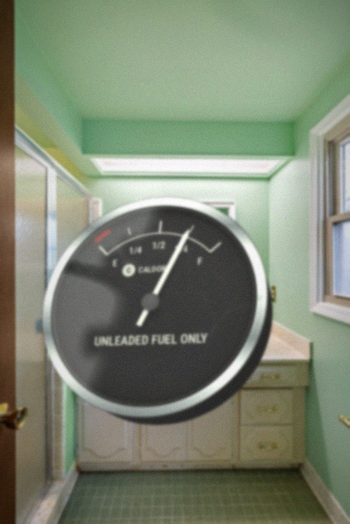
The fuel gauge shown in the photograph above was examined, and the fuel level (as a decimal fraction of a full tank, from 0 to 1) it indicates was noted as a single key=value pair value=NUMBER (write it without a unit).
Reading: value=0.75
